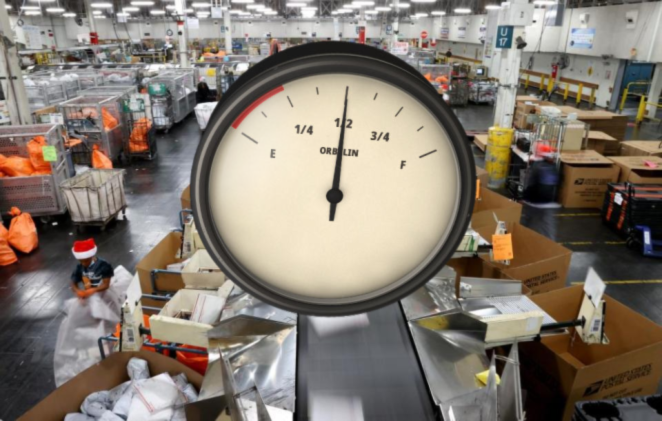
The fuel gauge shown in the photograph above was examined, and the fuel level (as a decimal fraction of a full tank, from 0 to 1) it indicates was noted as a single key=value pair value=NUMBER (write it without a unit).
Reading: value=0.5
